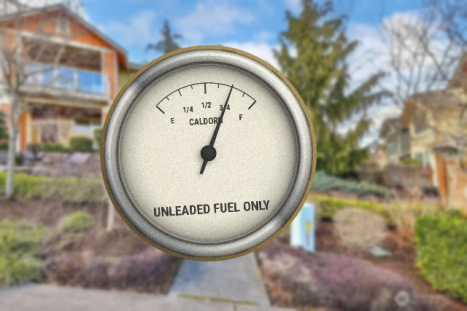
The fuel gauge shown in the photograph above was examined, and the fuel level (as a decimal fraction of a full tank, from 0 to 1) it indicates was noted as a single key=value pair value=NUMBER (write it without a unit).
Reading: value=0.75
